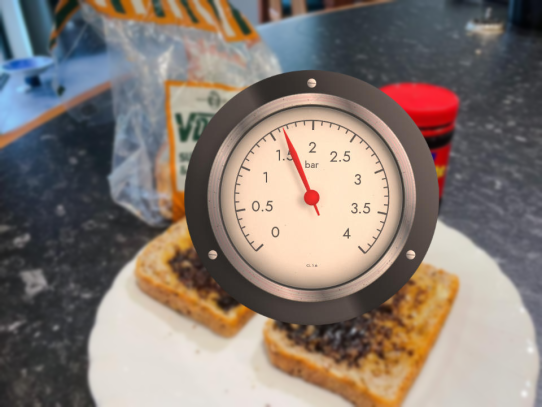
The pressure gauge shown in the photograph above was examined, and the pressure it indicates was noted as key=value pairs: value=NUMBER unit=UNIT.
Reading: value=1.65 unit=bar
